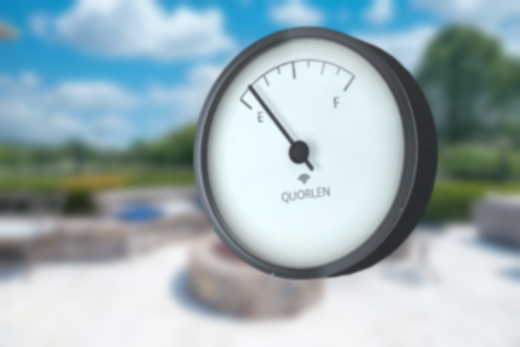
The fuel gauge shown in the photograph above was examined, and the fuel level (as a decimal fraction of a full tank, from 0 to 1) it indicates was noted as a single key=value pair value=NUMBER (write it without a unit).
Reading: value=0.125
